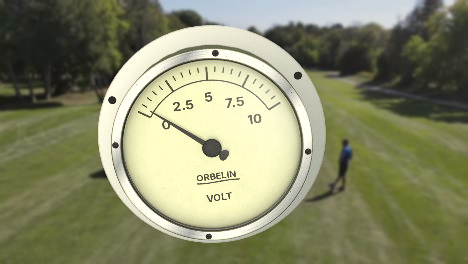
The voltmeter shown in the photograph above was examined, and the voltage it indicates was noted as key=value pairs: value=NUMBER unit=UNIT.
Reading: value=0.5 unit=V
